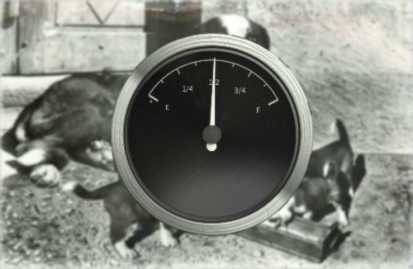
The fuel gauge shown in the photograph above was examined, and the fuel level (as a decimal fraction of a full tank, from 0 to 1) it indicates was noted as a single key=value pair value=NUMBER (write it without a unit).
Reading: value=0.5
